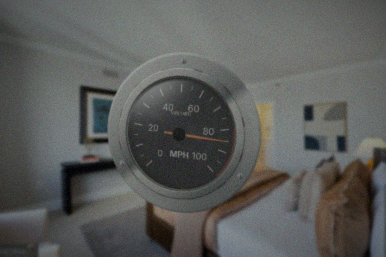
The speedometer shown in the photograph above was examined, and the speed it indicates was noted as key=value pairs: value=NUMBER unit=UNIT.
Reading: value=85 unit=mph
